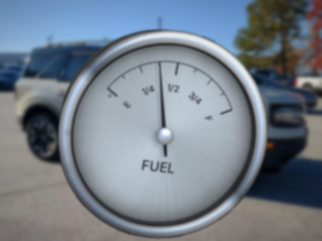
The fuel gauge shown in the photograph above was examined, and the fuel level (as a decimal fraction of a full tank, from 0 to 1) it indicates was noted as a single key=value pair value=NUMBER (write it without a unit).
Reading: value=0.375
